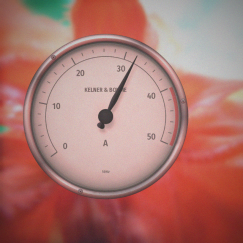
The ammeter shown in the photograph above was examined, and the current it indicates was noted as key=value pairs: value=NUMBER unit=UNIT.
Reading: value=32 unit=A
